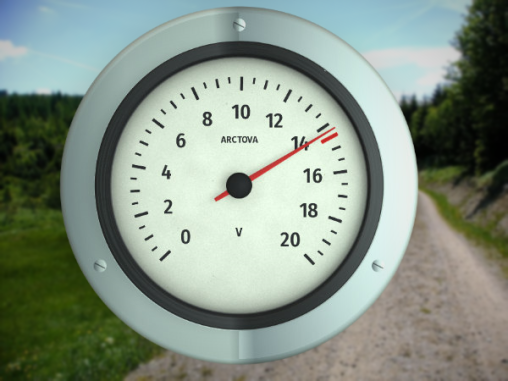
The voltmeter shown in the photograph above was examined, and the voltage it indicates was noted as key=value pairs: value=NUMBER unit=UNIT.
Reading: value=14.25 unit=V
